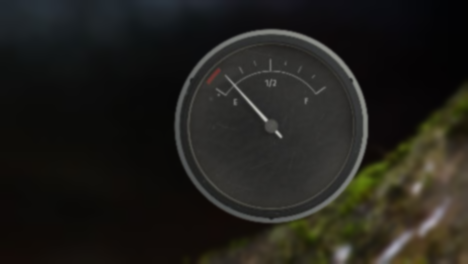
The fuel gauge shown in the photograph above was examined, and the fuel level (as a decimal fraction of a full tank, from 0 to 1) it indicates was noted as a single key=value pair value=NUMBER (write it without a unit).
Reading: value=0.125
